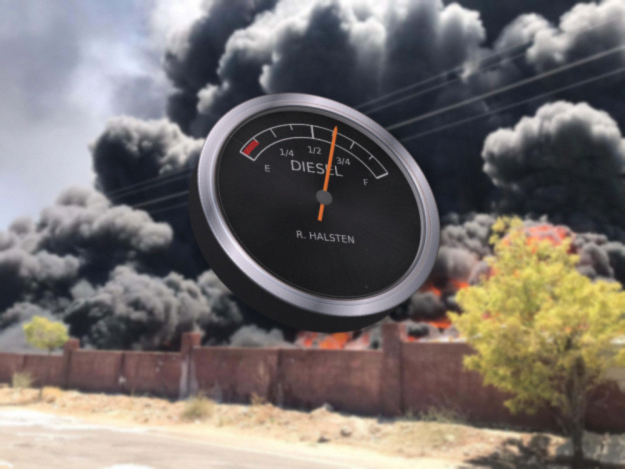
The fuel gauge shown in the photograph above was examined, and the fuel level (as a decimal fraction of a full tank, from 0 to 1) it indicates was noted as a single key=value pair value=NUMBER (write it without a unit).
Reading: value=0.625
